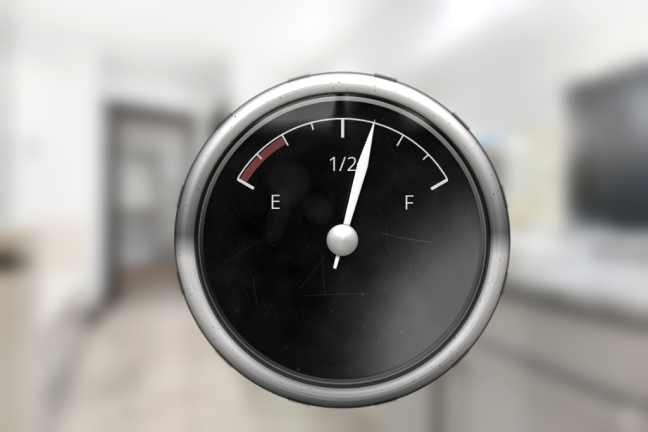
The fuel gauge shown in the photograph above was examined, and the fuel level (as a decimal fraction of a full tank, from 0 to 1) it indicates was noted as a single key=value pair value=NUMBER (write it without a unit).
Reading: value=0.625
